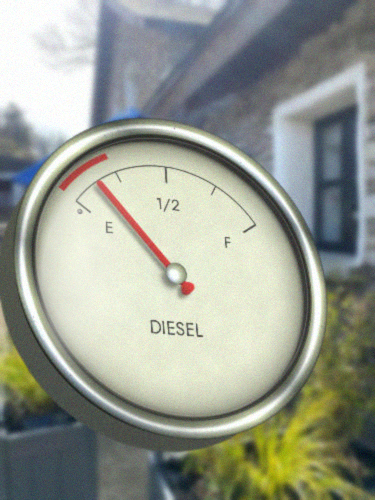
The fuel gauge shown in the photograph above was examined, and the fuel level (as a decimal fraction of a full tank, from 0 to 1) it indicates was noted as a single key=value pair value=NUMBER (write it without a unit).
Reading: value=0.125
